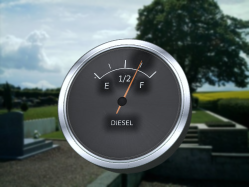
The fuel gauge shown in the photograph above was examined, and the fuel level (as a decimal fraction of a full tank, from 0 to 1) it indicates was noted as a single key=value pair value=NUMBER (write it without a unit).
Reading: value=0.75
